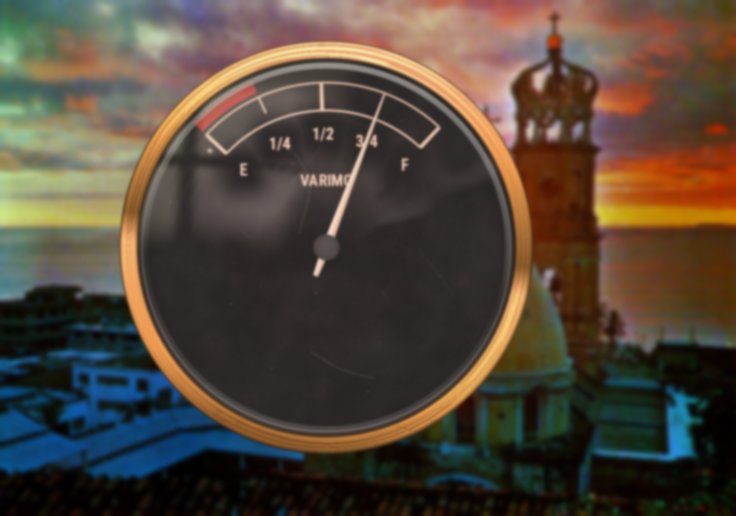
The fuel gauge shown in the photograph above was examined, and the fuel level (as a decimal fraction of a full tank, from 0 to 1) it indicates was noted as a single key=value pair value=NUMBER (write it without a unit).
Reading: value=0.75
